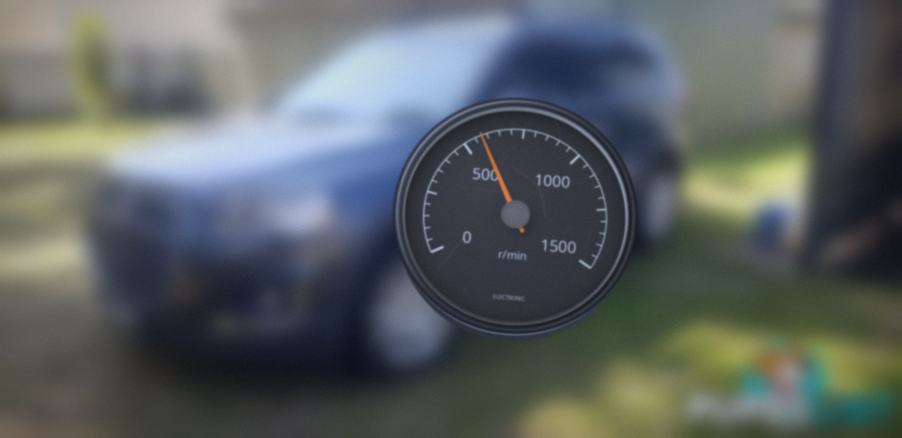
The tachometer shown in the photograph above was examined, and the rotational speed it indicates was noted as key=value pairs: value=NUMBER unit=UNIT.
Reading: value=575 unit=rpm
